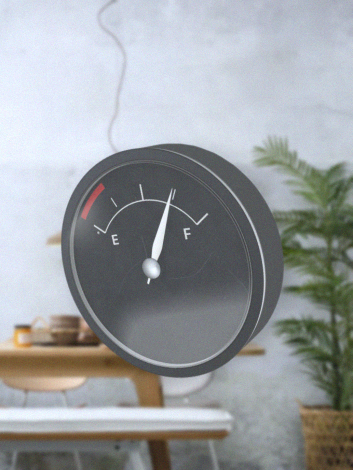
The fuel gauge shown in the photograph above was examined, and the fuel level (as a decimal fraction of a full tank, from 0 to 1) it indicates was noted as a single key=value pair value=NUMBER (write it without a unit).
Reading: value=0.75
